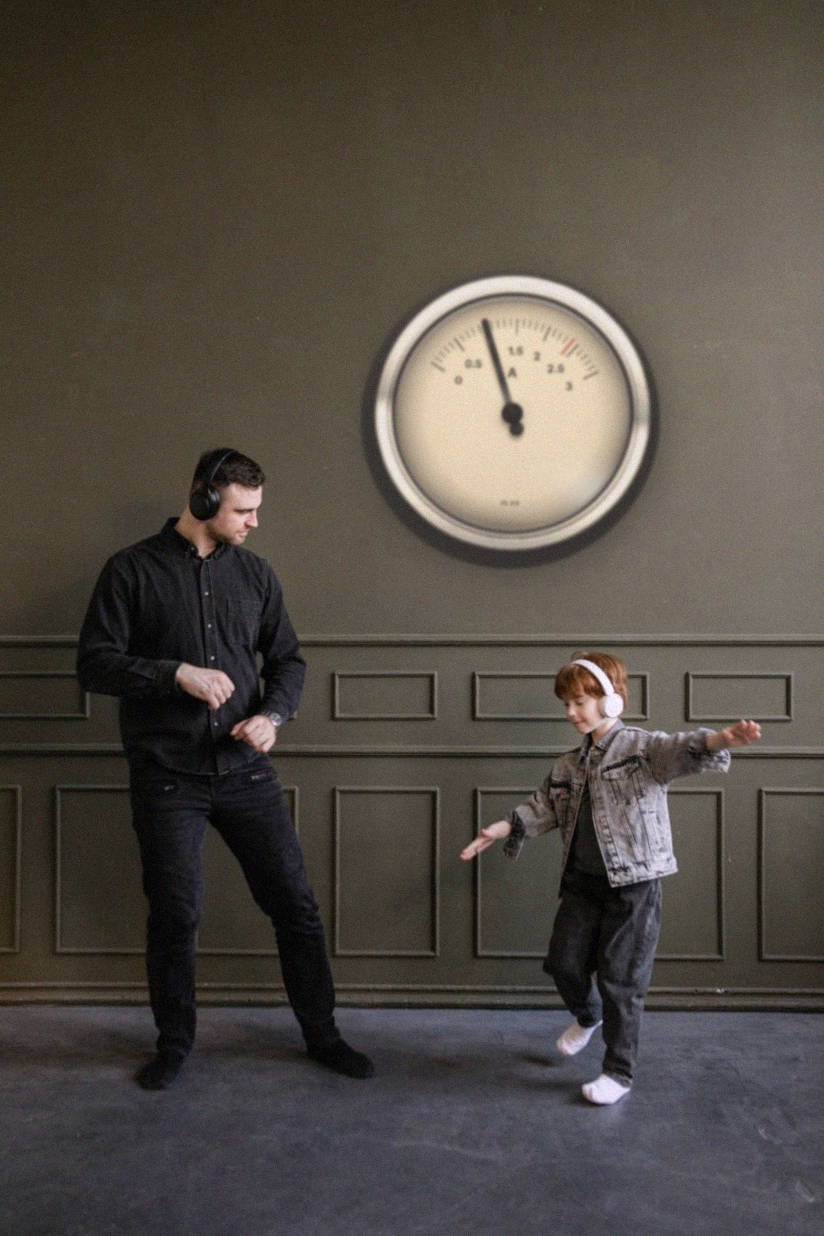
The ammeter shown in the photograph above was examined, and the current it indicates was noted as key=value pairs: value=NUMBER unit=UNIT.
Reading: value=1 unit=A
